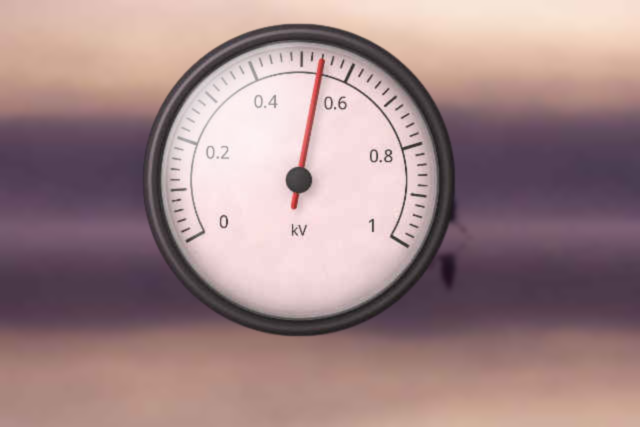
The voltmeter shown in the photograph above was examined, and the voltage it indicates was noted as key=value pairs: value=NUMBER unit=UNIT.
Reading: value=0.54 unit=kV
